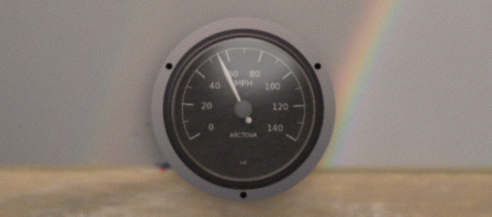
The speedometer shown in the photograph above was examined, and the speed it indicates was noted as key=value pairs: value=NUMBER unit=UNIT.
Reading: value=55 unit=mph
